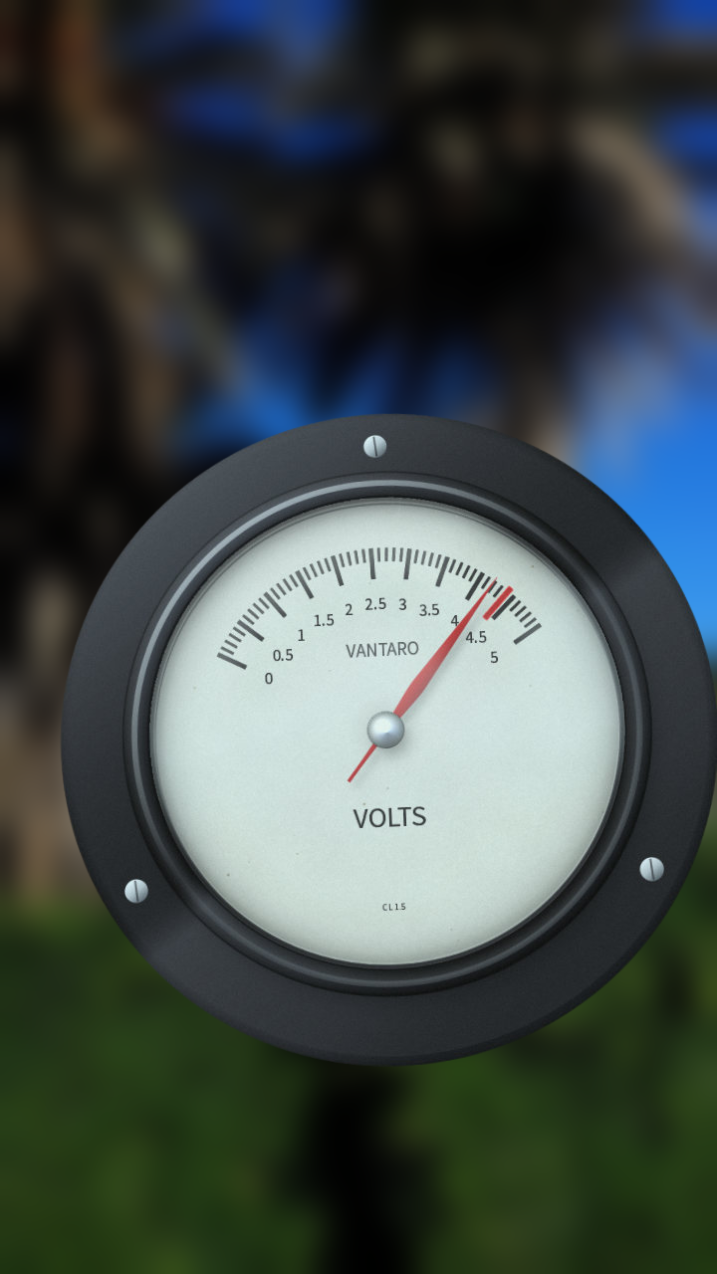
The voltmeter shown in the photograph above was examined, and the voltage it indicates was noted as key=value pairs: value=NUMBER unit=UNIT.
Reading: value=4.2 unit=V
